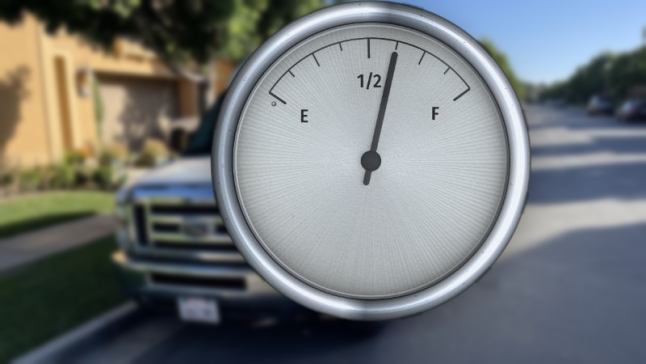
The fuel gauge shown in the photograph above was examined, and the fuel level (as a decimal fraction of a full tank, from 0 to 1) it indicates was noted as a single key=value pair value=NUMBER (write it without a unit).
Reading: value=0.625
